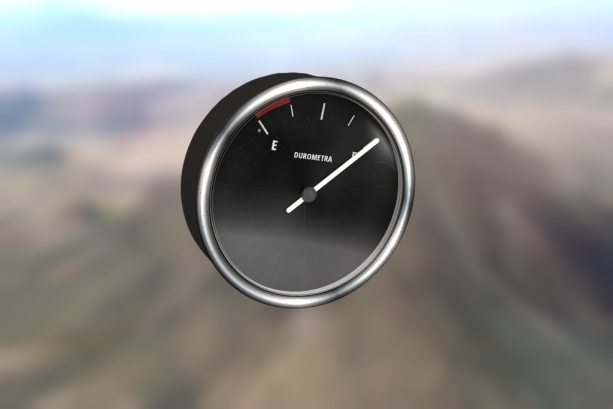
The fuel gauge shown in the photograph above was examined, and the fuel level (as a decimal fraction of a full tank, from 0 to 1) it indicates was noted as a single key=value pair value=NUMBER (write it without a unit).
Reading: value=1
